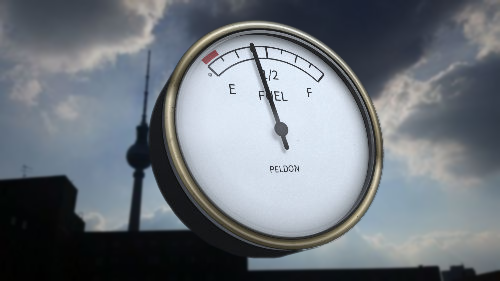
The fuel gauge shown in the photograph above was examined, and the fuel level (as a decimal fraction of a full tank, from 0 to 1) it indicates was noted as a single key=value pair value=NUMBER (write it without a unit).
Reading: value=0.375
